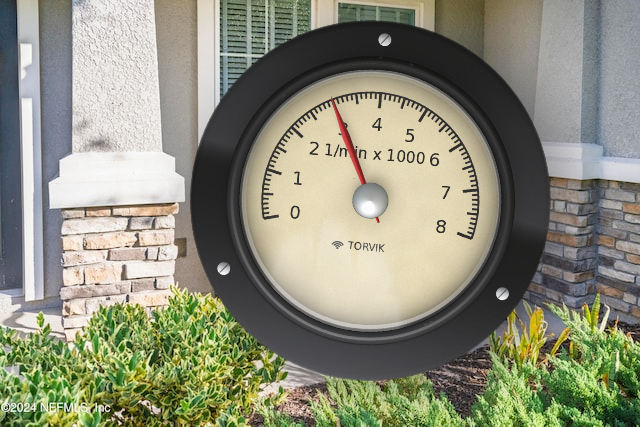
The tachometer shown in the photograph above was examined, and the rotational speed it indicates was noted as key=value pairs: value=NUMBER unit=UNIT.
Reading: value=3000 unit=rpm
